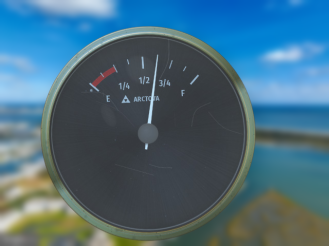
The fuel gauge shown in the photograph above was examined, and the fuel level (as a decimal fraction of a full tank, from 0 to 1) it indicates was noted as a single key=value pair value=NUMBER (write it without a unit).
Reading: value=0.625
